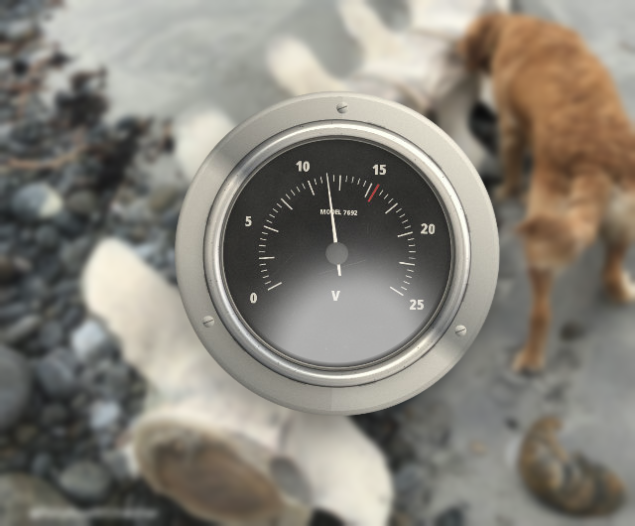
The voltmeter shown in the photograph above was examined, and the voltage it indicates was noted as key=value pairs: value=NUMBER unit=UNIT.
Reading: value=11.5 unit=V
